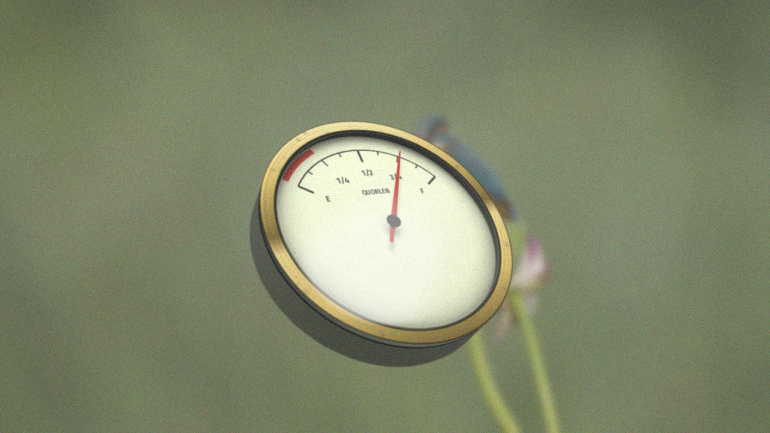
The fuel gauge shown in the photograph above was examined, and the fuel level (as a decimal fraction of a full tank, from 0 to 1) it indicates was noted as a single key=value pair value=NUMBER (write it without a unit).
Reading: value=0.75
